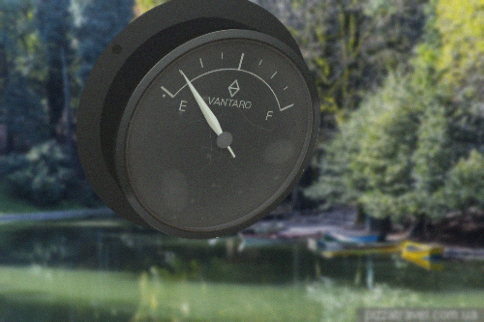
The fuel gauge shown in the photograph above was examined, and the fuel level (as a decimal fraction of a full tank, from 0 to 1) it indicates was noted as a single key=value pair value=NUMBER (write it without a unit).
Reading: value=0.125
